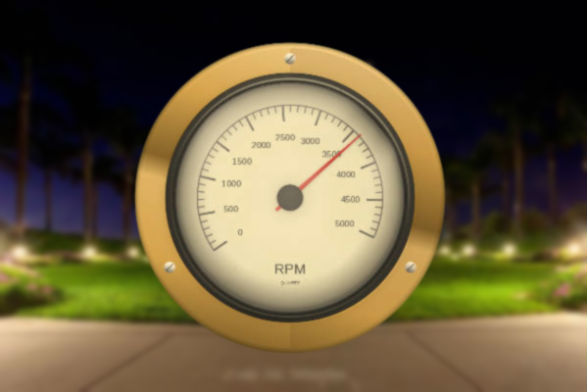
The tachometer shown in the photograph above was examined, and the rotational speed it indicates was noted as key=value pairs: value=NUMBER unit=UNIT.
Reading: value=3600 unit=rpm
